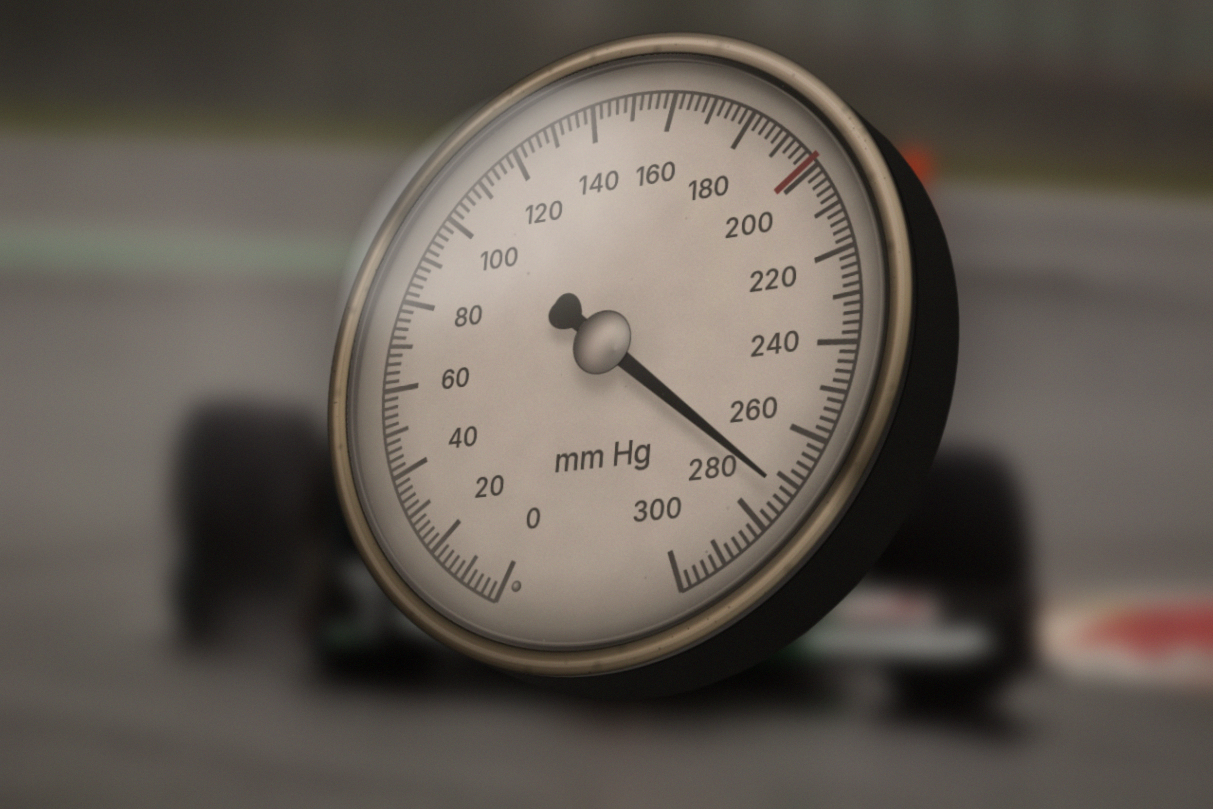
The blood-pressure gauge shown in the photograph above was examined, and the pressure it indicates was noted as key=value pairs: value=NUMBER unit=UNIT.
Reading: value=272 unit=mmHg
